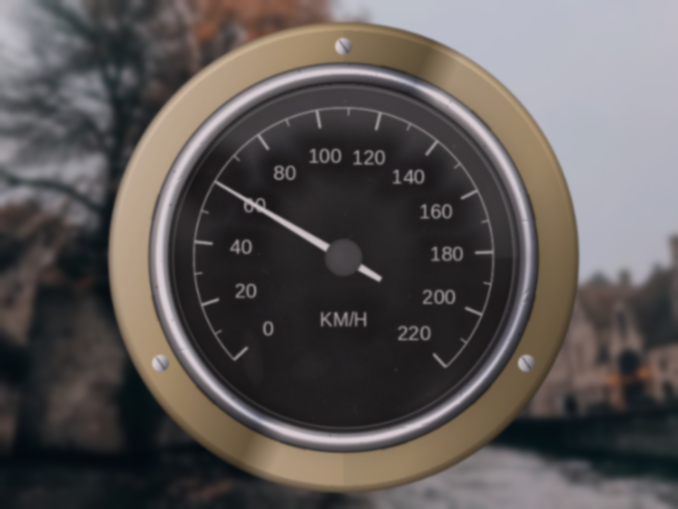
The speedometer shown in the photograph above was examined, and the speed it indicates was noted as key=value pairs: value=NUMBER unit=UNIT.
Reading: value=60 unit=km/h
